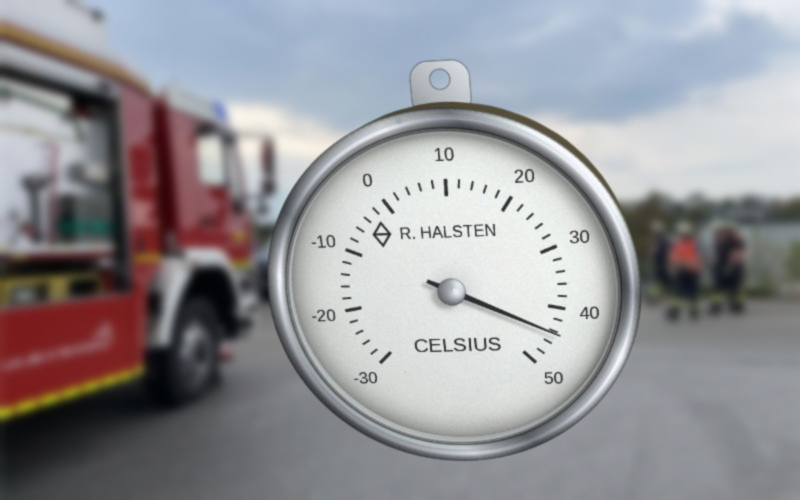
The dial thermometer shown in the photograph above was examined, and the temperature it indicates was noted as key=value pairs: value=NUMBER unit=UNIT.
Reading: value=44 unit=°C
